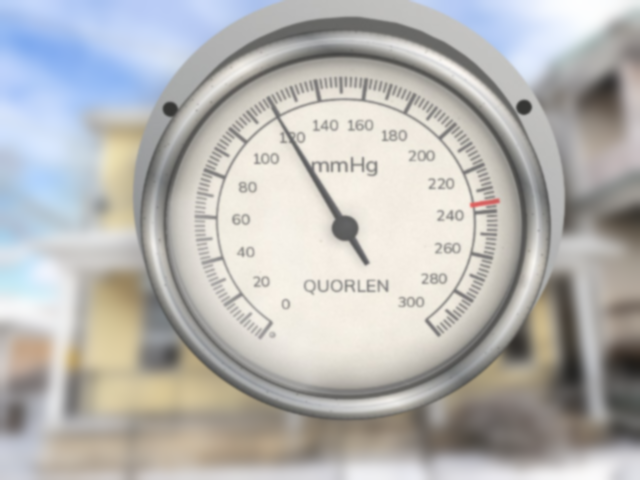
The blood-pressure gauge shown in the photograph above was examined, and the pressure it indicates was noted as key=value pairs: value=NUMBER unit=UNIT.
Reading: value=120 unit=mmHg
